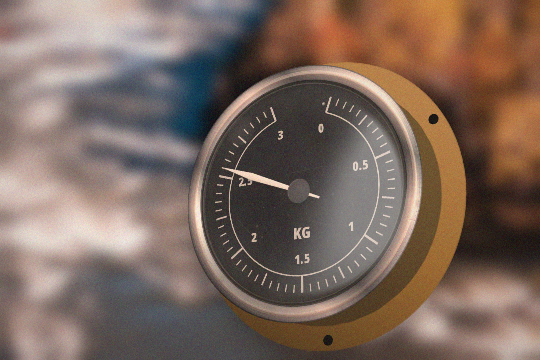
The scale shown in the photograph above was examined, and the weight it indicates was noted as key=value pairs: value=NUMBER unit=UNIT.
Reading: value=2.55 unit=kg
